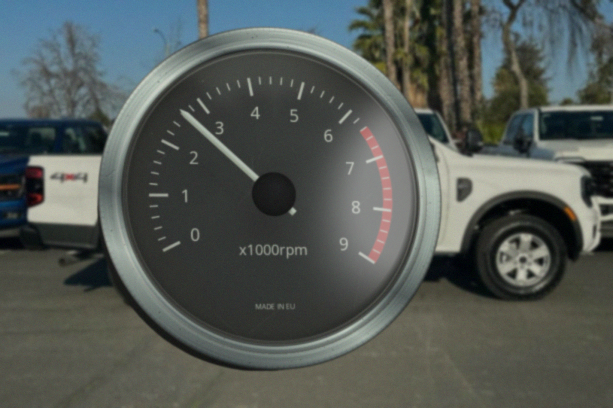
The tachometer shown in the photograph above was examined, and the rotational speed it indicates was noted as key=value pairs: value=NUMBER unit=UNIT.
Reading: value=2600 unit=rpm
